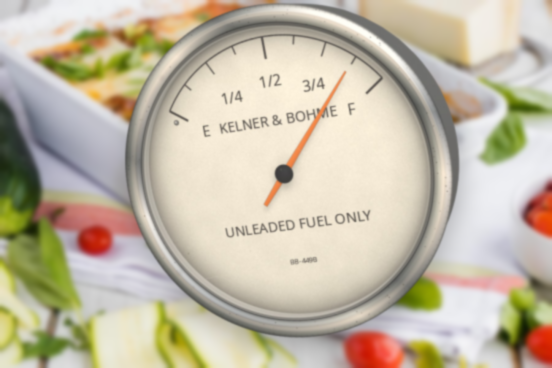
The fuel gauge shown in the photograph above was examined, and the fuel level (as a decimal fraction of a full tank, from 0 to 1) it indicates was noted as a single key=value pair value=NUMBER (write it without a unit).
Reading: value=0.875
